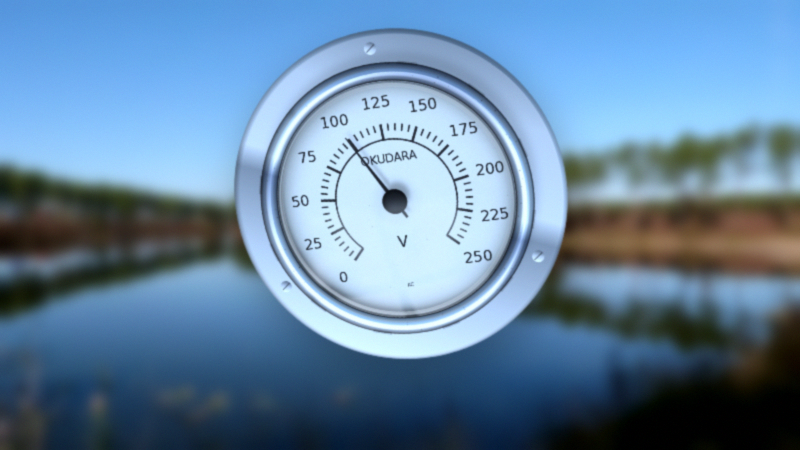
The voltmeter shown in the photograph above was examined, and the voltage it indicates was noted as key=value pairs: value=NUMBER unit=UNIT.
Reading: value=100 unit=V
